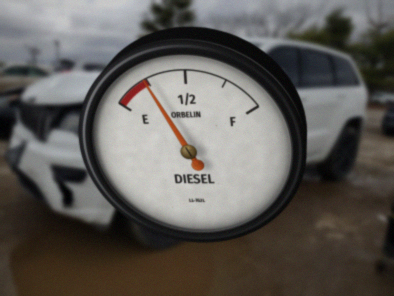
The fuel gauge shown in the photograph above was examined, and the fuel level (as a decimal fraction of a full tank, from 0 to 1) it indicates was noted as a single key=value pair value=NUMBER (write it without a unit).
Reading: value=0.25
